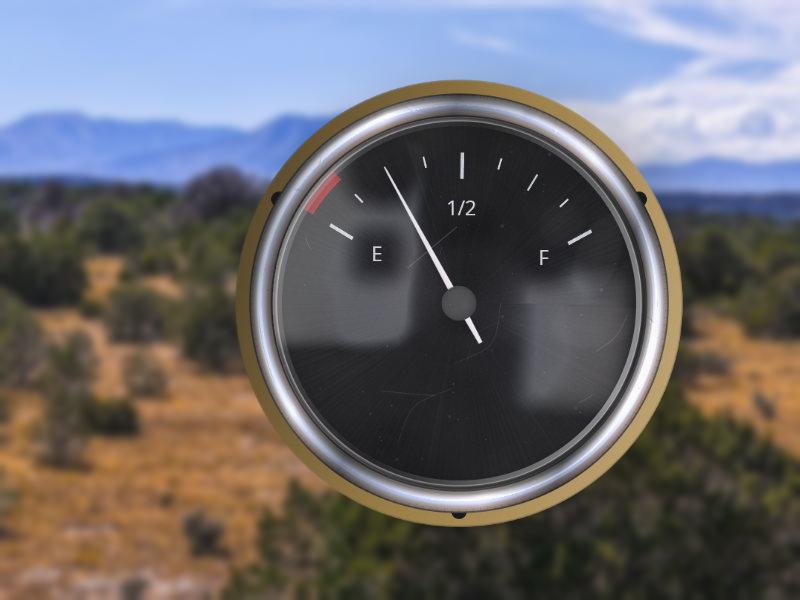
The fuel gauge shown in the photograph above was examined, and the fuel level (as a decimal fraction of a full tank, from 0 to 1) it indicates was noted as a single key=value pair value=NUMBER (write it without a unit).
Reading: value=0.25
